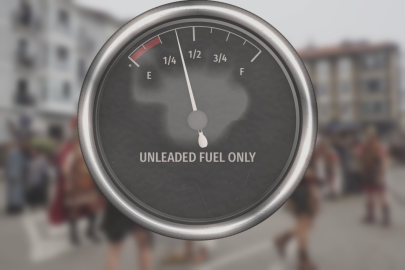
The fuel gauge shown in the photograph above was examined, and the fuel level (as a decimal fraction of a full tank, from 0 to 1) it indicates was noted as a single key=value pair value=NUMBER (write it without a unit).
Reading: value=0.375
